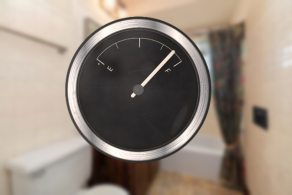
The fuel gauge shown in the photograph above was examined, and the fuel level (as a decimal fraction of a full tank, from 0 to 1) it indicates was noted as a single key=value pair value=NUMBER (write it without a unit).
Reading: value=0.875
